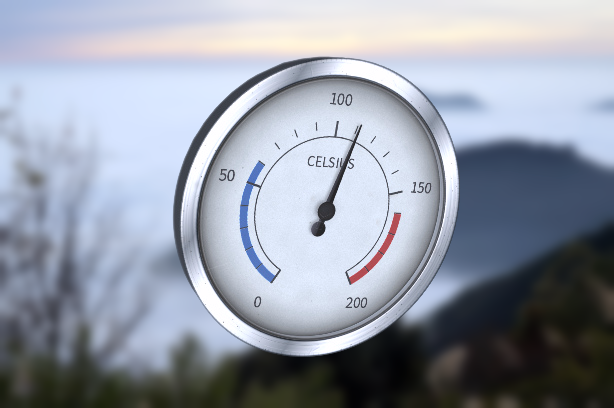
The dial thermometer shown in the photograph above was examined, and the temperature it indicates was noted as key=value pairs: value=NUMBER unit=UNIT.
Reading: value=110 unit=°C
